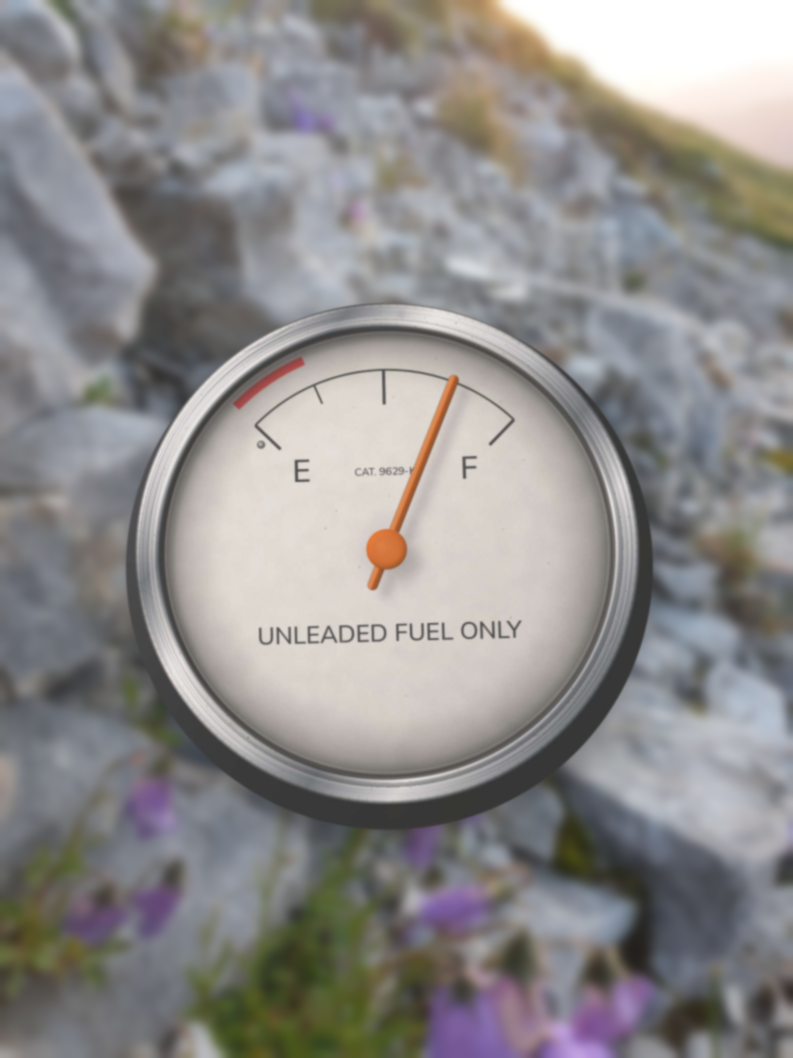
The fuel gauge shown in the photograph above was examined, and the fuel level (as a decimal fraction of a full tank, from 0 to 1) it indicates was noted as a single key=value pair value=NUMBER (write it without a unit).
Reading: value=0.75
